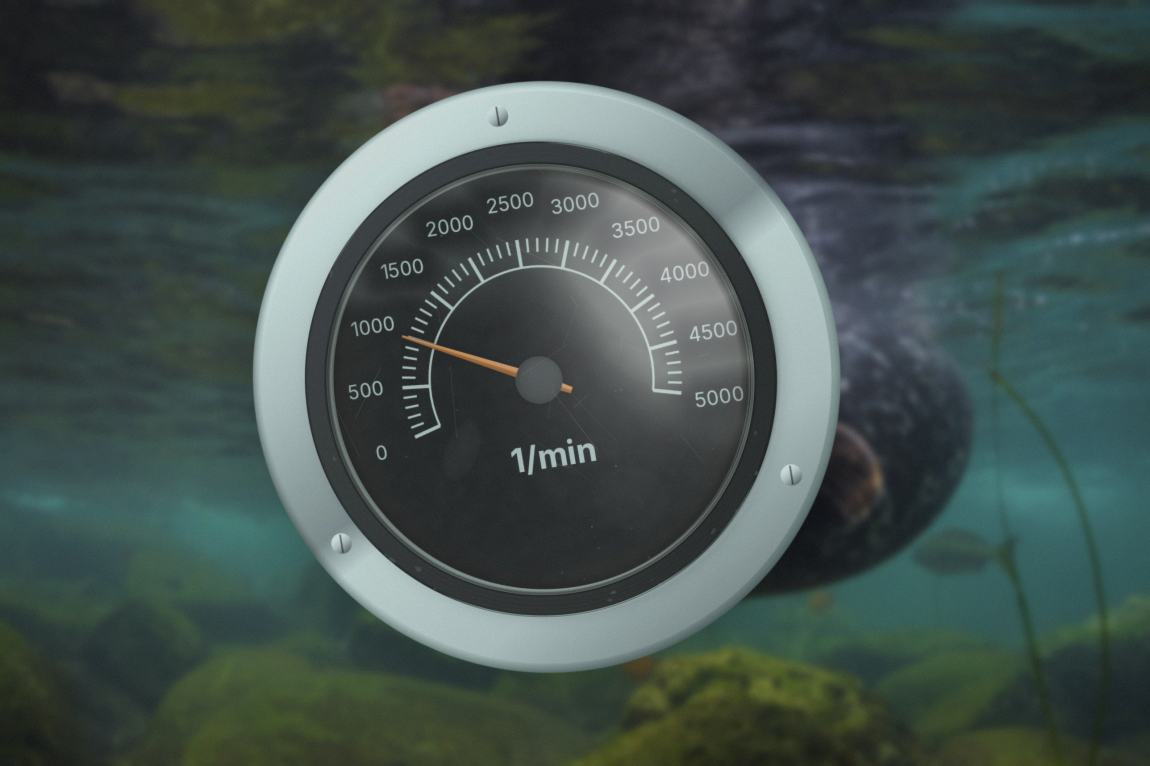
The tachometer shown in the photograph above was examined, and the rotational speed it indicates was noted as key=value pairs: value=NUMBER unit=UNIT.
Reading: value=1000 unit=rpm
